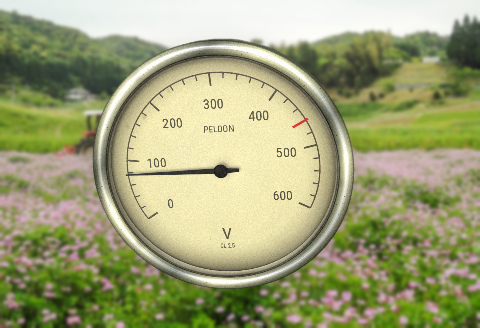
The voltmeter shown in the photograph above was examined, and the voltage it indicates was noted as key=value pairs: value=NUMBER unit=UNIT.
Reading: value=80 unit=V
